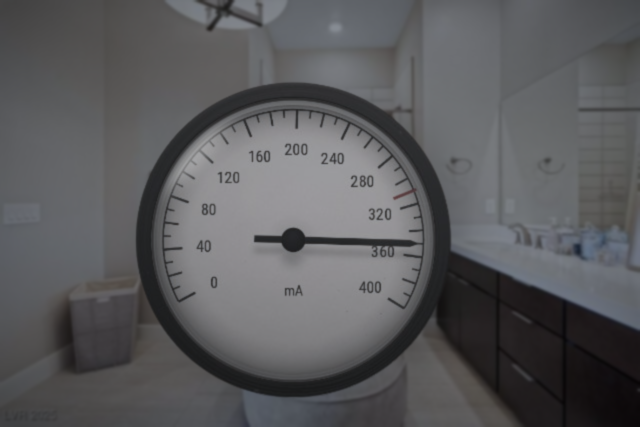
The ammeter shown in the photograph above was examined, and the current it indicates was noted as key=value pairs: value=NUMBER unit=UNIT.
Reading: value=350 unit=mA
